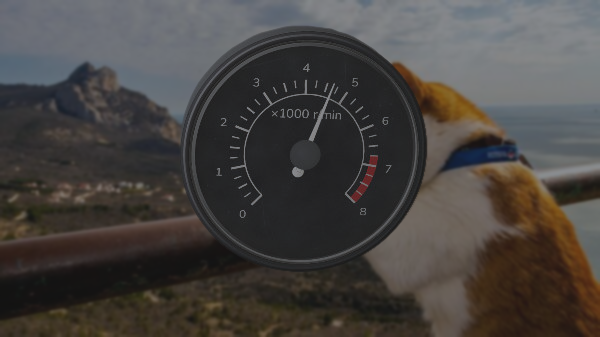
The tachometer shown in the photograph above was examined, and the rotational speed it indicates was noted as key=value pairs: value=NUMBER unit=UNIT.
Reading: value=4625 unit=rpm
